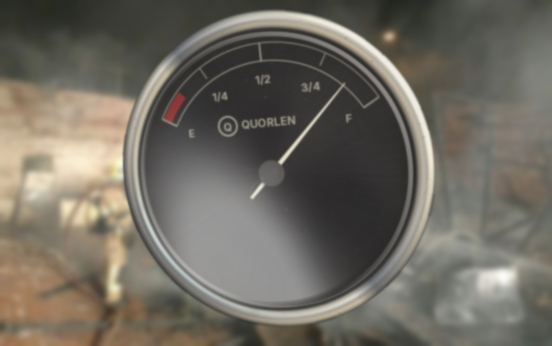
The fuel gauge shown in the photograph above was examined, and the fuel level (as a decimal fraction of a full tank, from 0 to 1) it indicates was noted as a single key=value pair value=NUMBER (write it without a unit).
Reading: value=0.875
